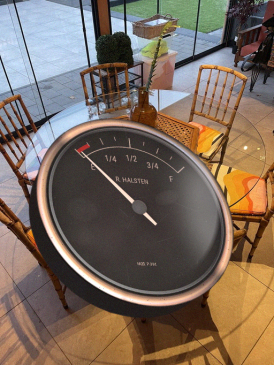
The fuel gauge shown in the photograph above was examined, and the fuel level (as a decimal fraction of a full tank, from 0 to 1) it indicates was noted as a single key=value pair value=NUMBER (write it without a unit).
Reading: value=0
